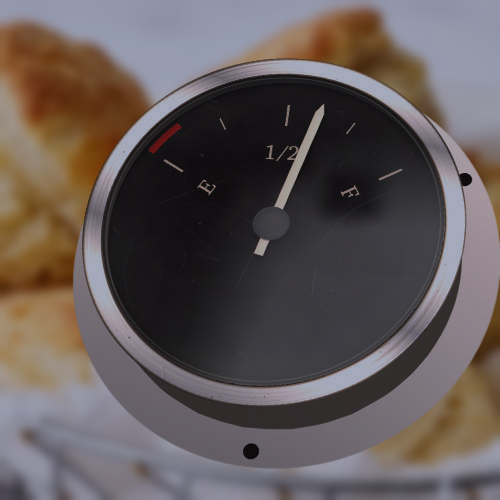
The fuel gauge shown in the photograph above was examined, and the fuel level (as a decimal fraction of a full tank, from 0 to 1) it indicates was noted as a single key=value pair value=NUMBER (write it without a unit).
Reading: value=0.625
